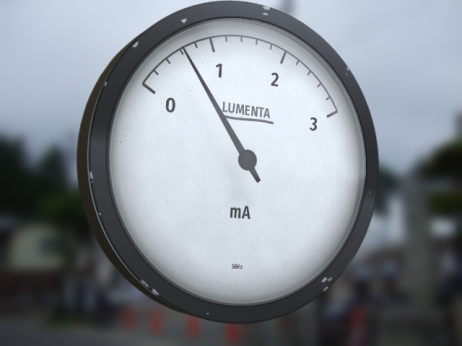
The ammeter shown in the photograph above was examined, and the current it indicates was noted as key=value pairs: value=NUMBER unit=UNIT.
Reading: value=0.6 unit=mA
